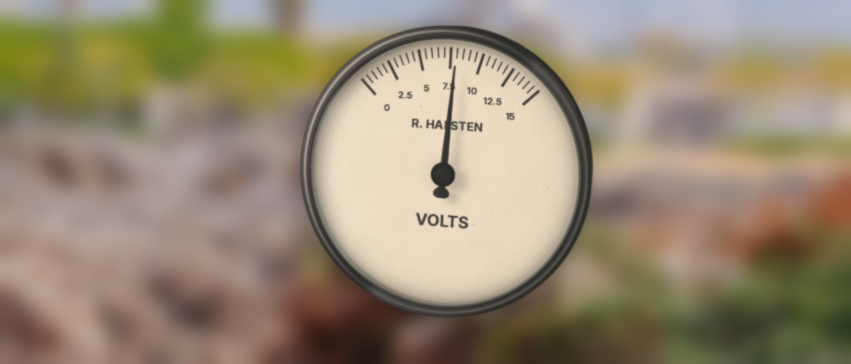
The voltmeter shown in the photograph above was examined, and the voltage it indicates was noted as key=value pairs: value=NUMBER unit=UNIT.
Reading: value=8 unit=V
